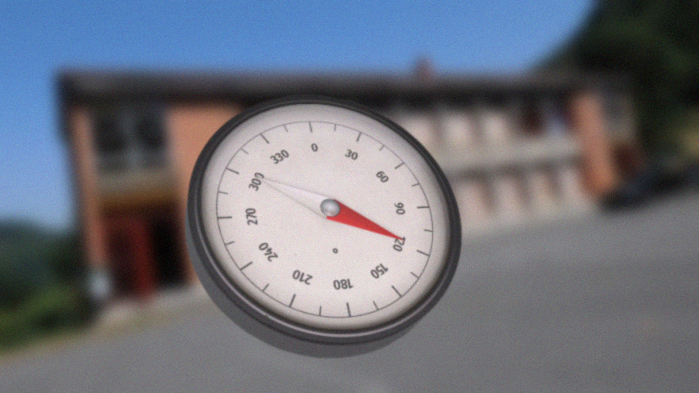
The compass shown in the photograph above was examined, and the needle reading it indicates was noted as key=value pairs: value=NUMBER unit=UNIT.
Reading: value=120 unit=°
